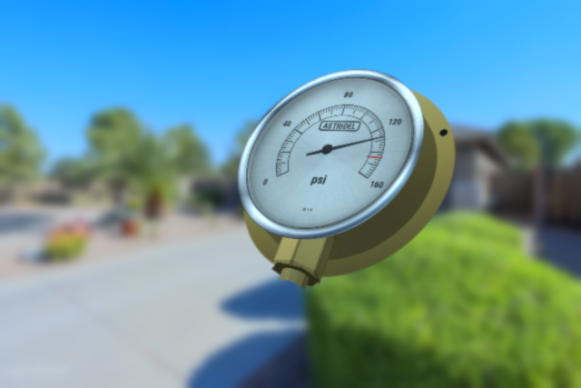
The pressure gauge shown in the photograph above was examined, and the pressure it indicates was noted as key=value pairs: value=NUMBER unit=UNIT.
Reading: value=130 unit=psi
